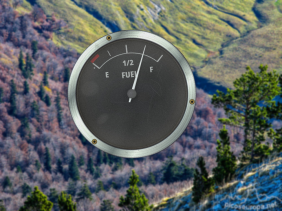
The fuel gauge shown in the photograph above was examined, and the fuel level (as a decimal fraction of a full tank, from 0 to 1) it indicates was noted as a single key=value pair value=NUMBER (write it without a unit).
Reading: value=0.75
